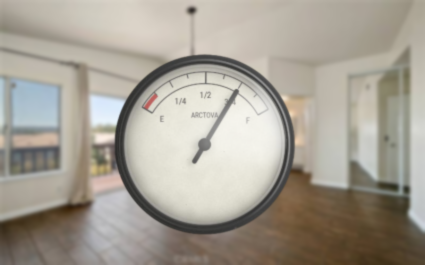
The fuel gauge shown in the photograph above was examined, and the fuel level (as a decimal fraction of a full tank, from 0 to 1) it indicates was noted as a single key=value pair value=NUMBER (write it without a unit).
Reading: value=0.75
